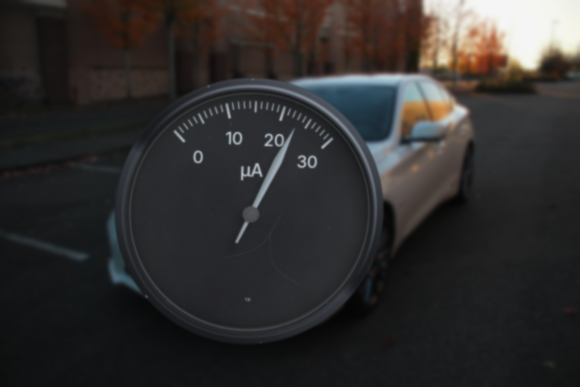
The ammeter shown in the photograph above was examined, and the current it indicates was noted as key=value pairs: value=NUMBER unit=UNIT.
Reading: value=23 unit=µA
